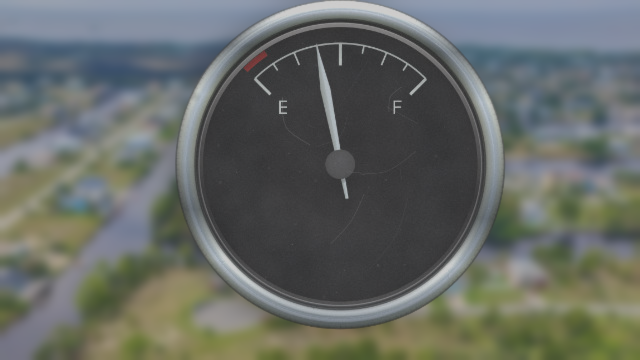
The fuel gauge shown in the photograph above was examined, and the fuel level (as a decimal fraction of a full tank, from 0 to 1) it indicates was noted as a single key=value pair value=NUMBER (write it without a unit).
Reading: value=0.375
